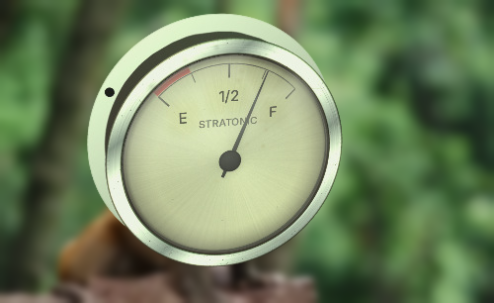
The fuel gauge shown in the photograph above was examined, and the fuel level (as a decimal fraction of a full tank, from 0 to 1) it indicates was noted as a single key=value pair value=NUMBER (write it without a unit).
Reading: value=0.75
